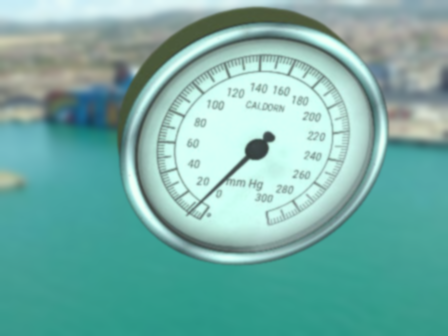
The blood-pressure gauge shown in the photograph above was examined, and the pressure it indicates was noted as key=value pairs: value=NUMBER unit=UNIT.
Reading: value=10 unit=mmHg
